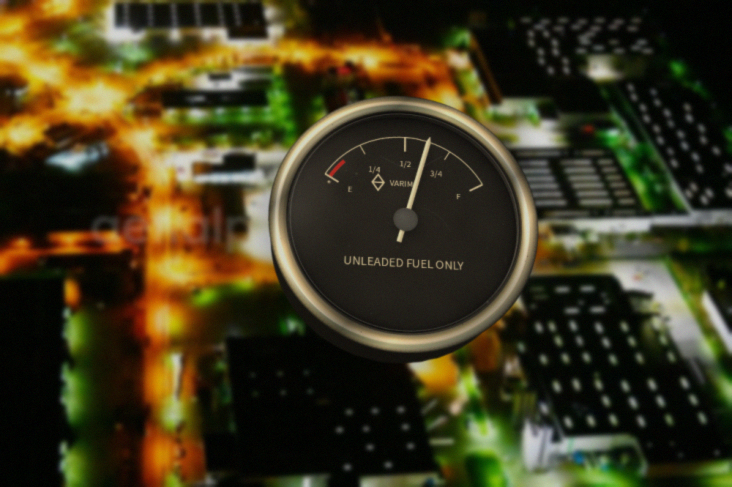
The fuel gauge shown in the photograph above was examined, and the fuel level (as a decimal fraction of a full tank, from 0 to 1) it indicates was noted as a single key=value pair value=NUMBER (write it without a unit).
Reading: value=0.625
